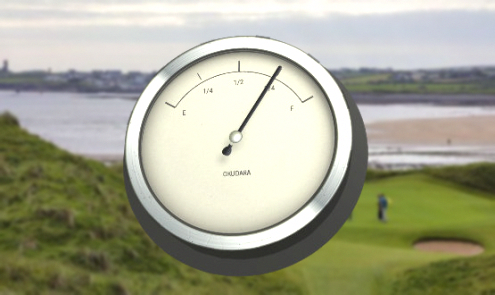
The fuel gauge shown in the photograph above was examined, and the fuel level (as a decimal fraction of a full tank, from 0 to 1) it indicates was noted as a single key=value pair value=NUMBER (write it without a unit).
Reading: value=0.75
